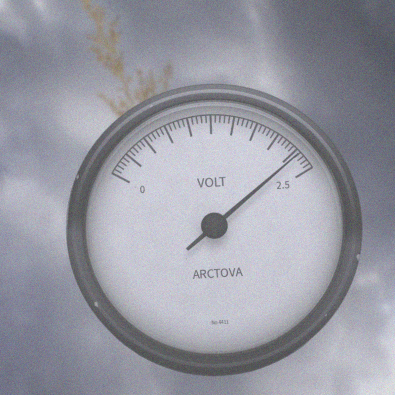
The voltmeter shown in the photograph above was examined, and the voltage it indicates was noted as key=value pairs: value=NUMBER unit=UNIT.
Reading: value=2.3 unit=V
